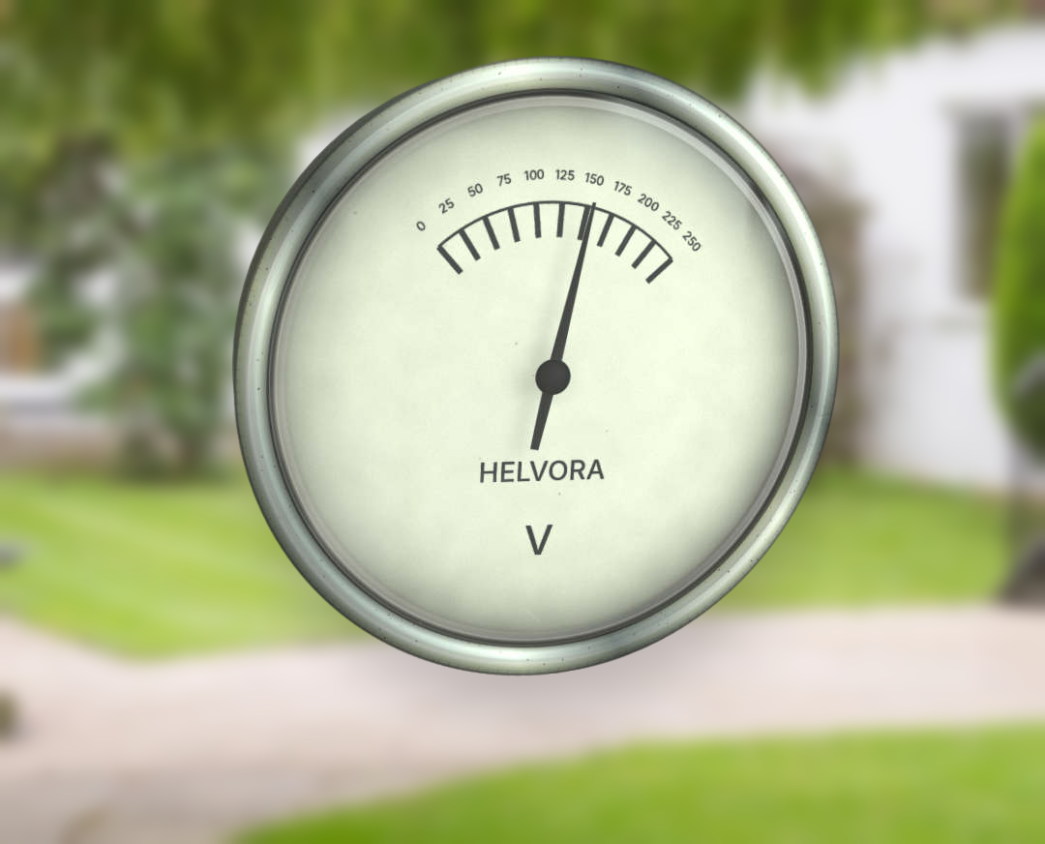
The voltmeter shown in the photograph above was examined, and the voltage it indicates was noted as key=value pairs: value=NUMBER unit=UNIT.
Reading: value=150 unit=V
